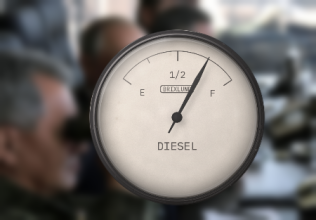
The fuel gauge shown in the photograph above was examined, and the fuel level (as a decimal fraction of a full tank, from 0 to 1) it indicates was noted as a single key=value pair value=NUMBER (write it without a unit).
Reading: value=0.75
